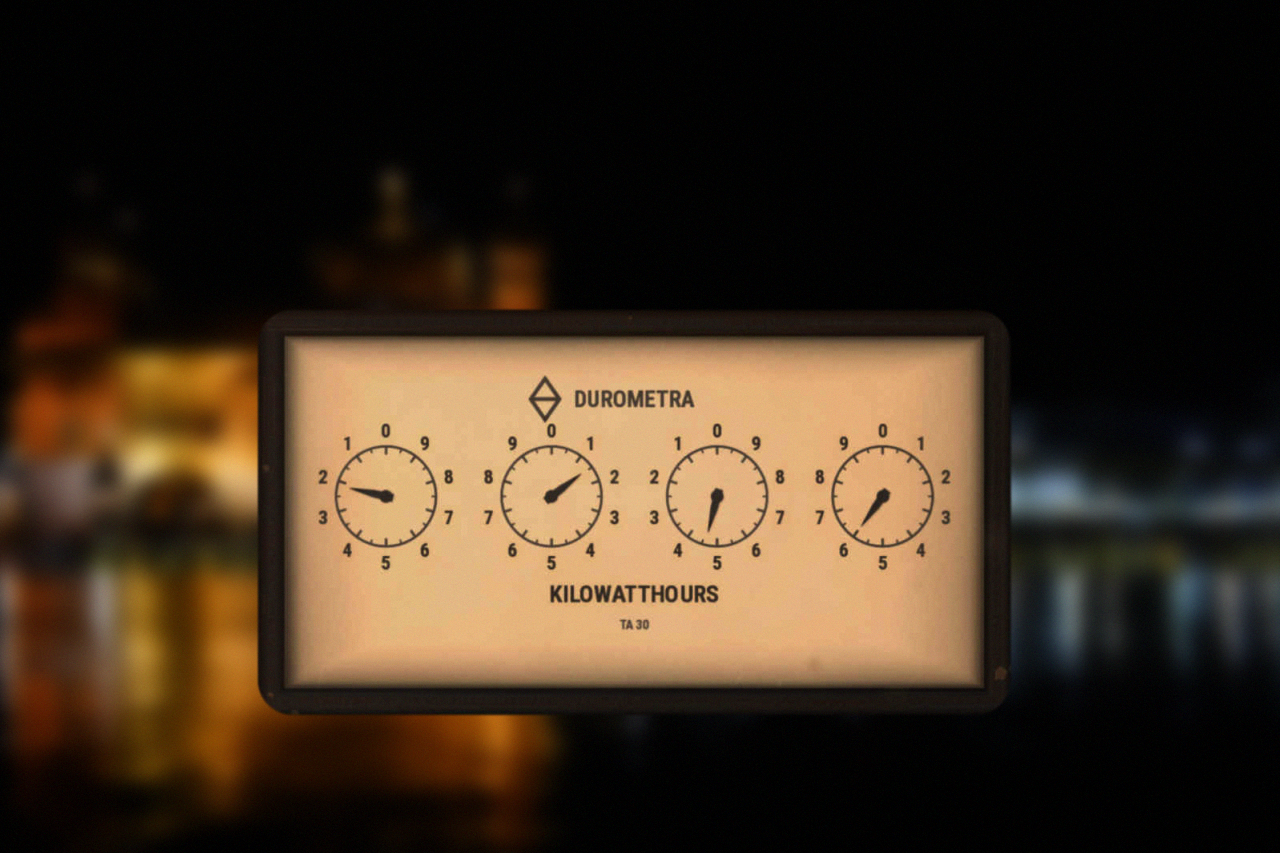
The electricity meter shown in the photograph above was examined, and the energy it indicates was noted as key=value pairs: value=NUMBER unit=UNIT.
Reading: value=2146 unit=kWh
